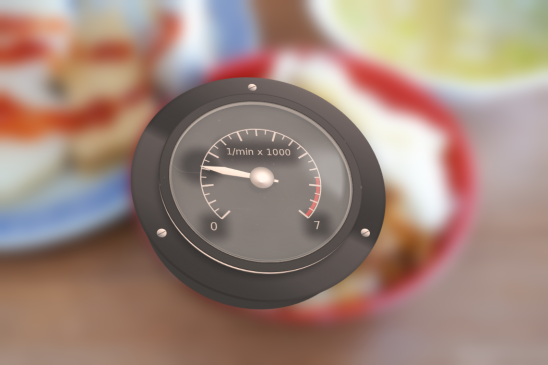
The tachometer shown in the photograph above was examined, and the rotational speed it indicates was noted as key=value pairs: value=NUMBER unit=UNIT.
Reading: value=1500 unit=rpm
